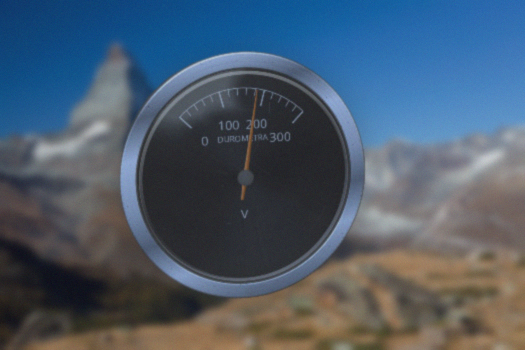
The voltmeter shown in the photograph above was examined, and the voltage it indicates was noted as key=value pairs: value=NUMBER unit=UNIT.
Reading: value=180 unit=V
